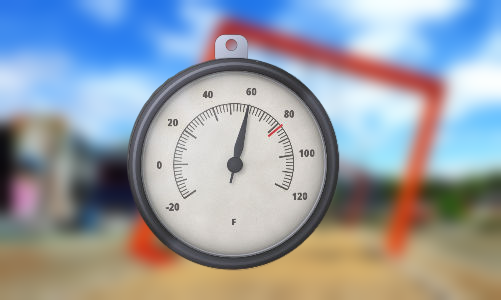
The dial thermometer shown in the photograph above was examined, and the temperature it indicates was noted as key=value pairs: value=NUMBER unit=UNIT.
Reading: value=60 unit=°F
